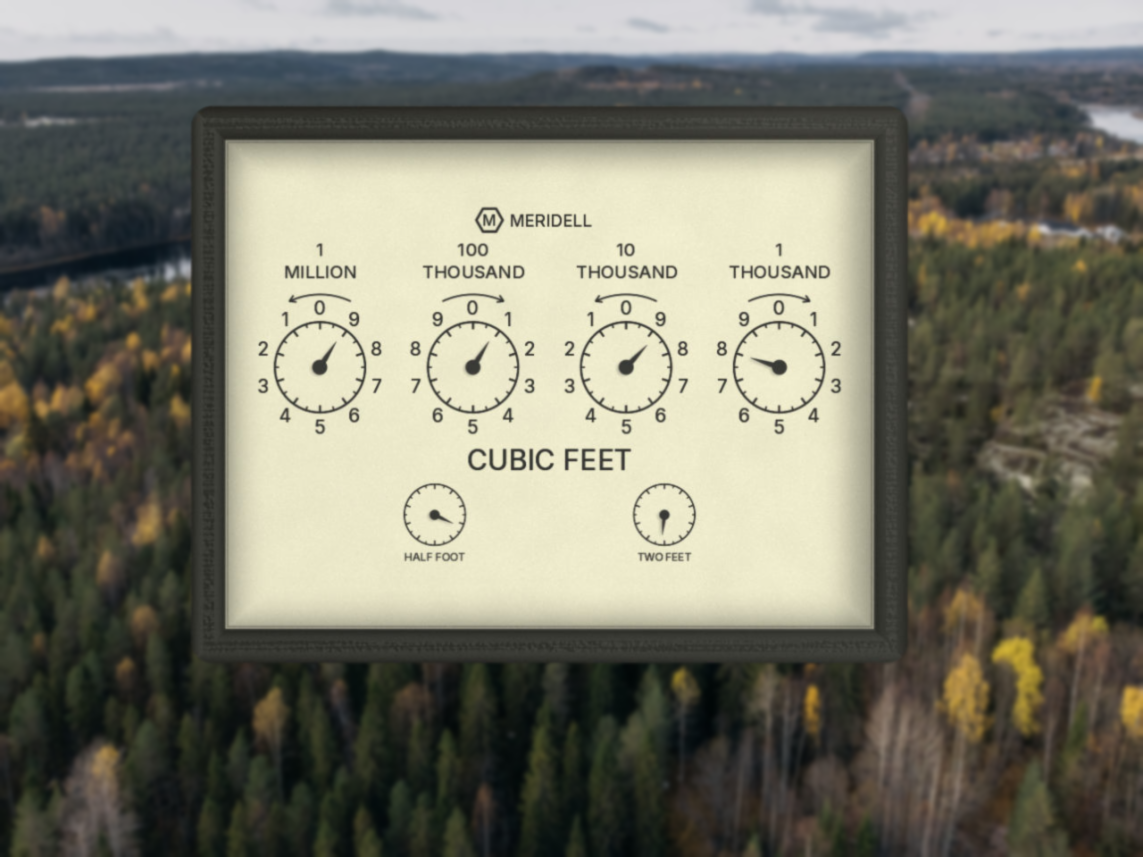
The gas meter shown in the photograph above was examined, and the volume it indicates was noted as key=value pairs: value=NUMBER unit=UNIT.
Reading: value=908800 unit=ft³
